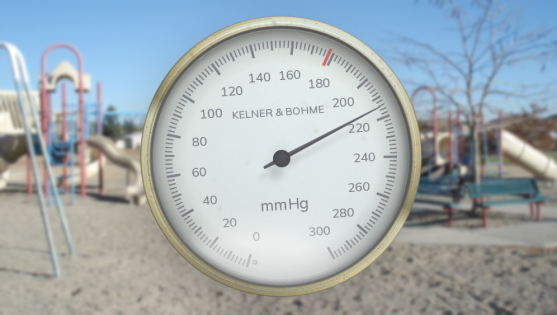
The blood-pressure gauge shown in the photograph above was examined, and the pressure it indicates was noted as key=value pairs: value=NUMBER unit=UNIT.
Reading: value=214 unit=mmHg
